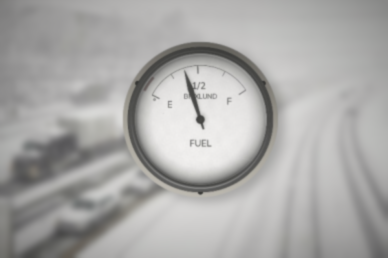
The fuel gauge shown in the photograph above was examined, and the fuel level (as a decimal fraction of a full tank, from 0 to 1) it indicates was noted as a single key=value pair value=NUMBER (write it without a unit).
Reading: value=0.375
